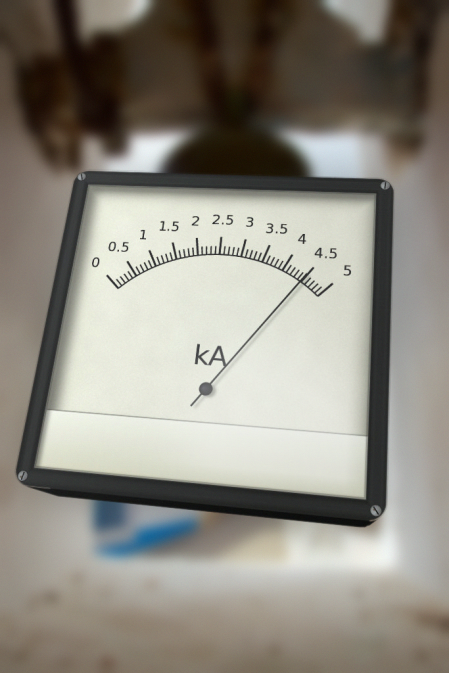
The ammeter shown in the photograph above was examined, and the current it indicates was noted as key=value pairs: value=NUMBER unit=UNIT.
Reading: value=4.5 unit=kA
